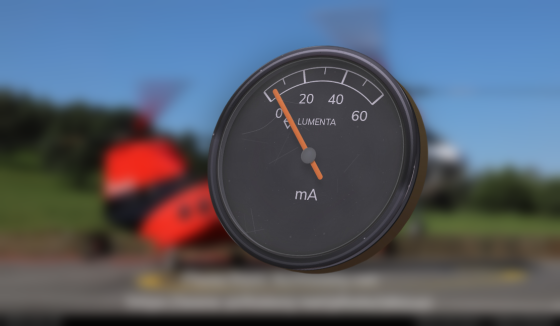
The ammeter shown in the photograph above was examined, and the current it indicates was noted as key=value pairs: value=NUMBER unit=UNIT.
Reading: value=5 unit=mA
